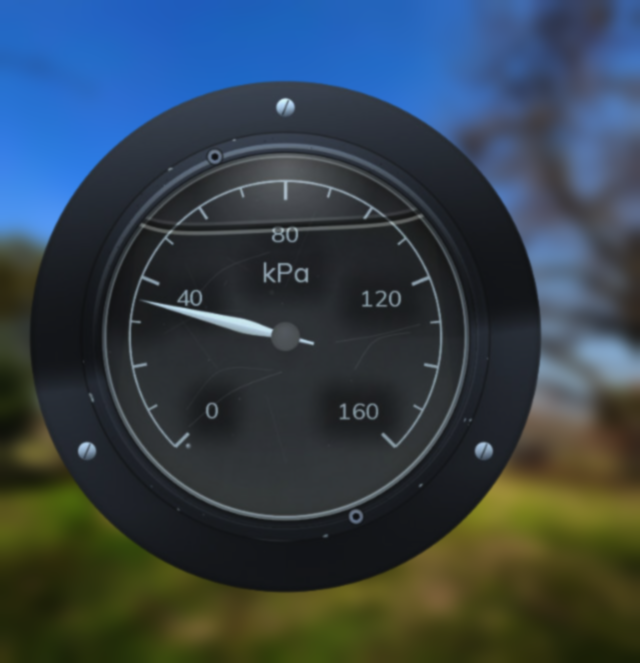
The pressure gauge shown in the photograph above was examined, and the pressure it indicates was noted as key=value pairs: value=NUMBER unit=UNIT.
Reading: value=35 unit=kPa
